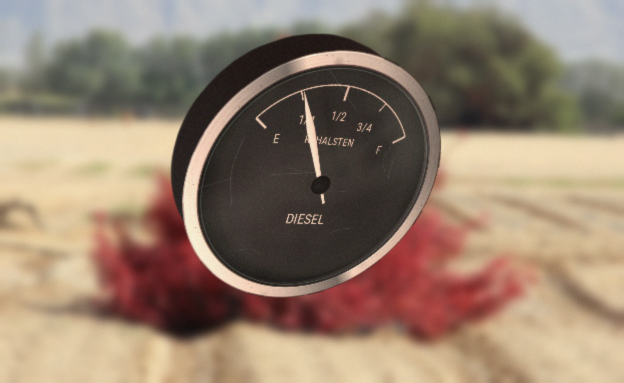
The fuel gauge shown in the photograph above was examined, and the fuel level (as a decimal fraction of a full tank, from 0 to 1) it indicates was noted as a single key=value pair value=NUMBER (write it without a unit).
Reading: value=0.25
